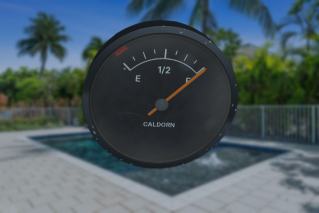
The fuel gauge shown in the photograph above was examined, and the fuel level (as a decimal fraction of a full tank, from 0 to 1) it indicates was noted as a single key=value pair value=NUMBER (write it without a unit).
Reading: value=1
